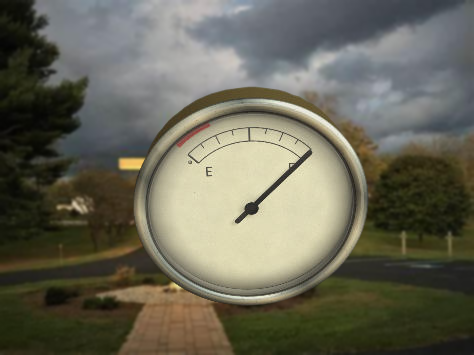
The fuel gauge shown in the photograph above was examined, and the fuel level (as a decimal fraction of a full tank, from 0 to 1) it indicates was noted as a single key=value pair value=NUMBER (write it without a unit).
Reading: value=1
